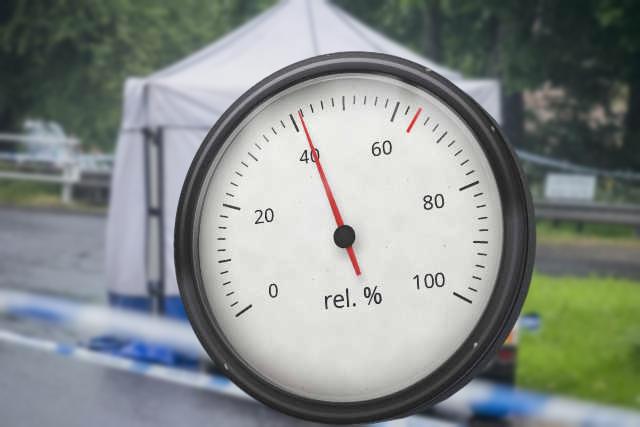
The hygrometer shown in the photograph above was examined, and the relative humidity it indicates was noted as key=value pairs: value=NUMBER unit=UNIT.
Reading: value=42 unit=%
